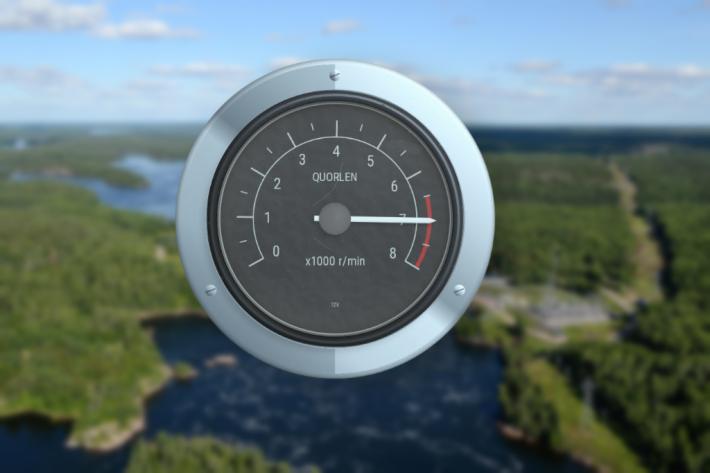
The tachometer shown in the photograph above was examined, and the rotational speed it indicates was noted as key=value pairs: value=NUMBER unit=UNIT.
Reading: value=7000 unit=rpm
